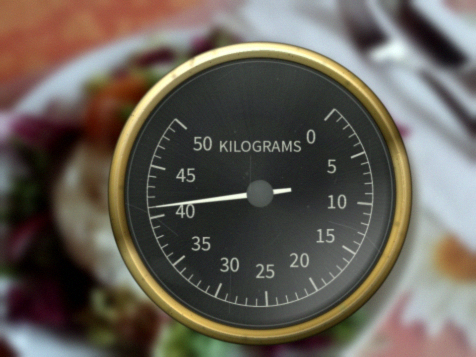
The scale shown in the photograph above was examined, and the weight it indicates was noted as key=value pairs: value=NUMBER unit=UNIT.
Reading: value=41 unit=kg
